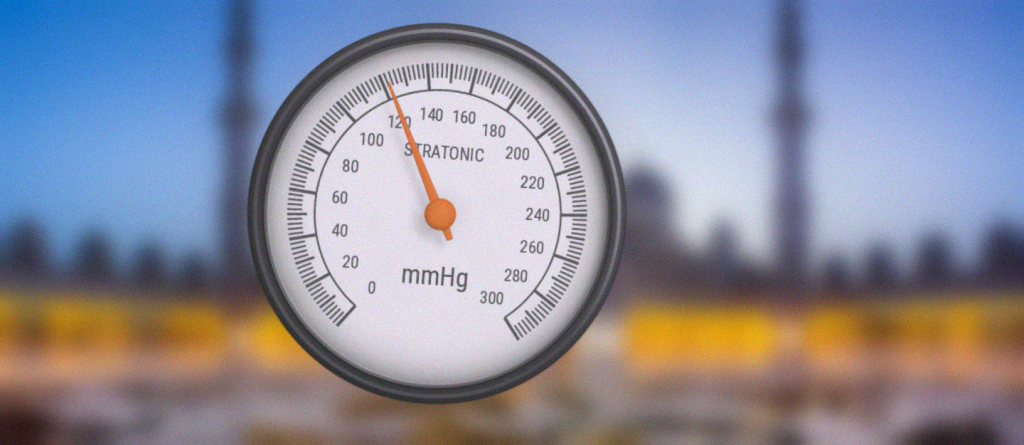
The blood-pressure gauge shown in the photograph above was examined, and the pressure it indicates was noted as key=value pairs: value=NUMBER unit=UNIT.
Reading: value=122 unit=mmHg
